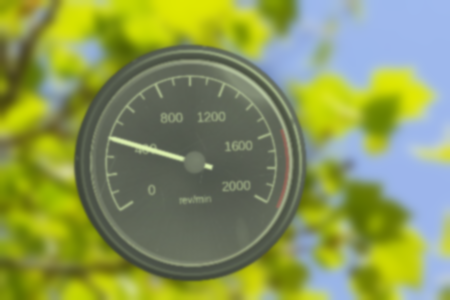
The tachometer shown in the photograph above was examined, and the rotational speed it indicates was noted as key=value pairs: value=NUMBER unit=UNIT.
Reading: value=400 unit=rpm
